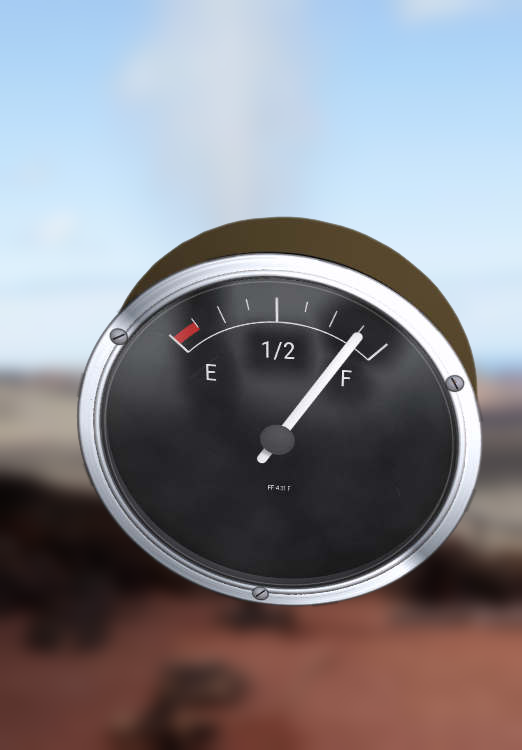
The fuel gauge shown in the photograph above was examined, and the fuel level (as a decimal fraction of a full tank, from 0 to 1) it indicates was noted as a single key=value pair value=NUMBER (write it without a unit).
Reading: value=0.875
